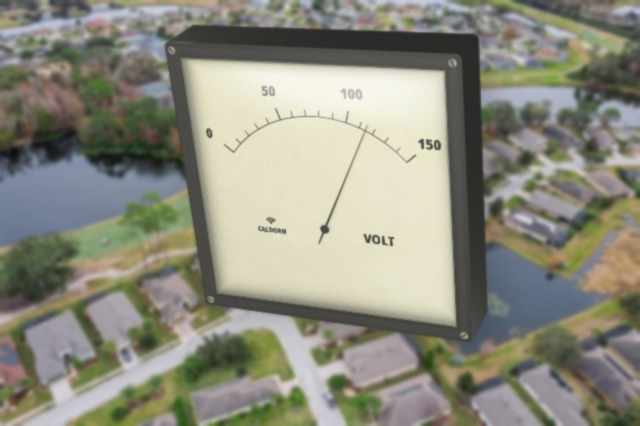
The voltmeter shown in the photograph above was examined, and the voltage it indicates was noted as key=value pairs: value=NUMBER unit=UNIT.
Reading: value=115 unit=V
